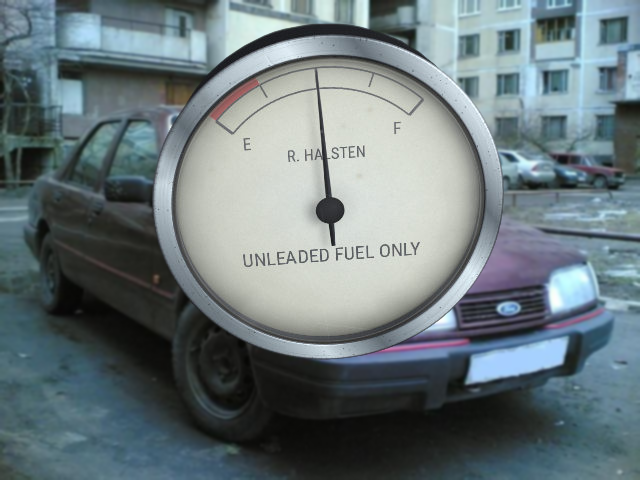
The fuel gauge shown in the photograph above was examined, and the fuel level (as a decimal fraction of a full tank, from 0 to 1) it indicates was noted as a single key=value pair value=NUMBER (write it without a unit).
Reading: value=0.5
